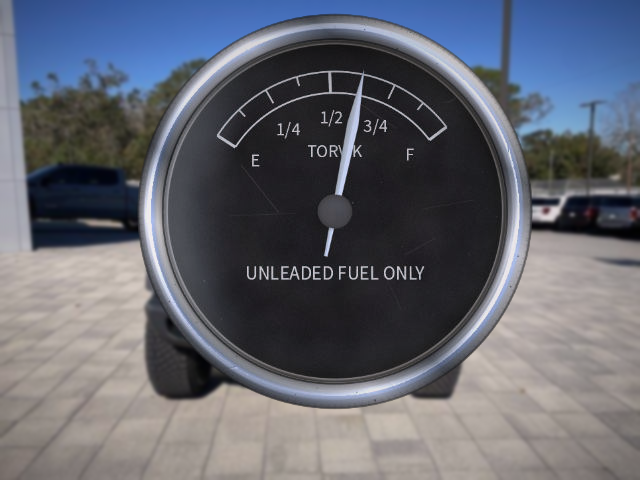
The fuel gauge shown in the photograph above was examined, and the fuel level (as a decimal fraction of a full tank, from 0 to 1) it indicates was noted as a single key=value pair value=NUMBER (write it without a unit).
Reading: value=0.625
